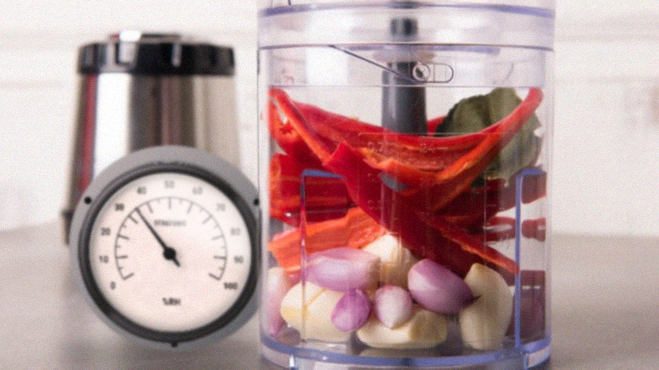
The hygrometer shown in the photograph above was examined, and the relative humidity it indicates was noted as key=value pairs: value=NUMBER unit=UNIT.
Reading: value=35 unit=%
